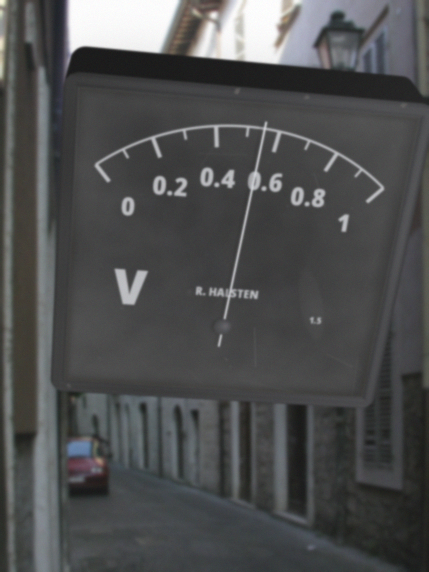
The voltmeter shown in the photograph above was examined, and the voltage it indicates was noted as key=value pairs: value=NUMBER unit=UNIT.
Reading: value=0.55 unit=V
